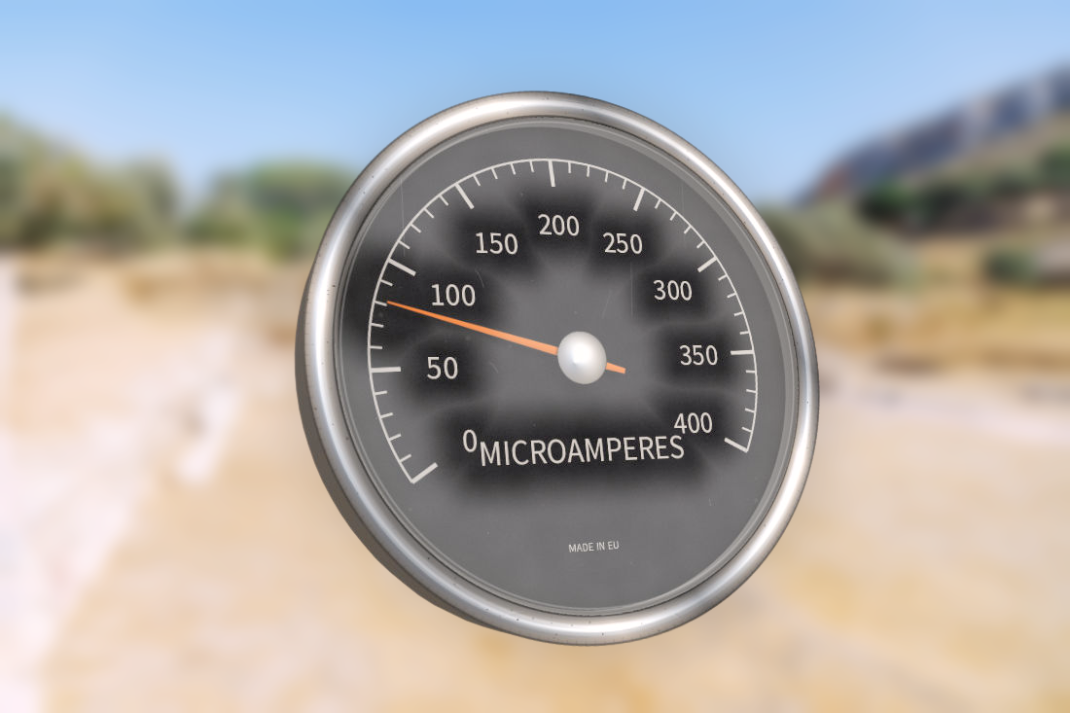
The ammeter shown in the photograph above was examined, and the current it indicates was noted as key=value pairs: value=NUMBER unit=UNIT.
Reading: value=80 unit=µA
